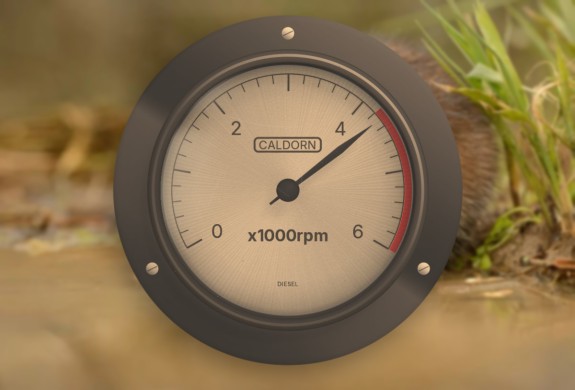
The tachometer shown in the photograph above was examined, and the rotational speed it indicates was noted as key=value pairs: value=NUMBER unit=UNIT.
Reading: value=4300 unit=rpm
